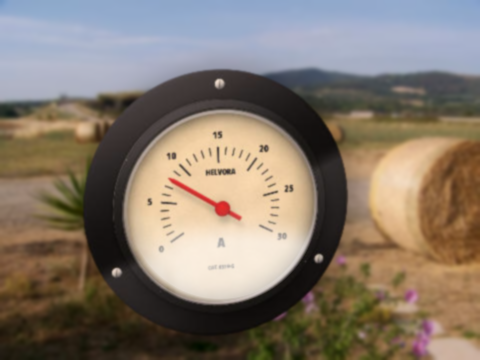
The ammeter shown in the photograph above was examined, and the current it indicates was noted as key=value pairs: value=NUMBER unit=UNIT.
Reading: value=8 unit=A
